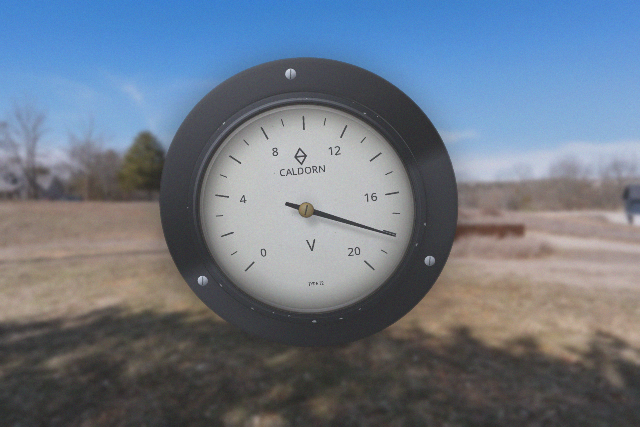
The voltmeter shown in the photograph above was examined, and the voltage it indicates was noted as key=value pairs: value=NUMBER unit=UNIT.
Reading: value=18 unit=V
